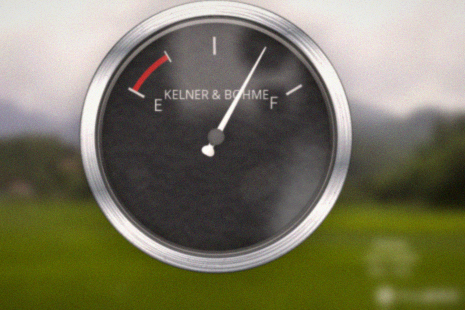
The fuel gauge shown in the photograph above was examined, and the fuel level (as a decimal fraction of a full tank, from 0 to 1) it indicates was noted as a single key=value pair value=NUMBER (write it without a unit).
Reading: value=0.75
